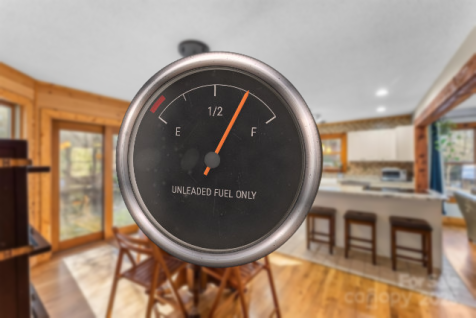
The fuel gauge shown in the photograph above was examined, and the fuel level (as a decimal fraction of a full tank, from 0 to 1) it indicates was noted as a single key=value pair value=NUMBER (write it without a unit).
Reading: value=0.75
